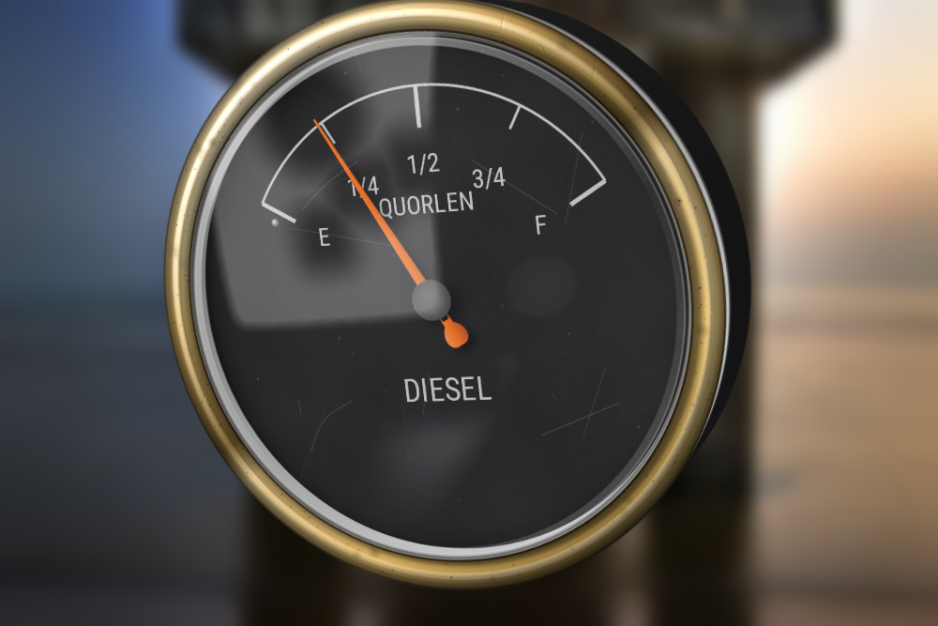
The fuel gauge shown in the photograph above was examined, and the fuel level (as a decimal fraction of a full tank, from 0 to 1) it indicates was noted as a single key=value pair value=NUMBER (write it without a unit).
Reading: value=0.25
